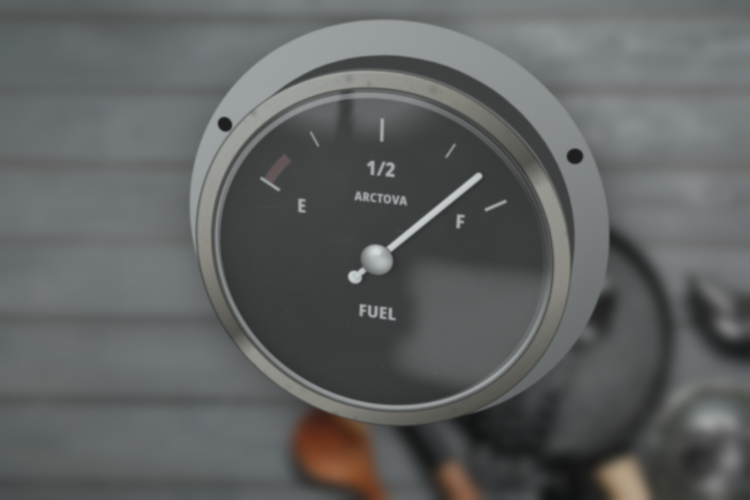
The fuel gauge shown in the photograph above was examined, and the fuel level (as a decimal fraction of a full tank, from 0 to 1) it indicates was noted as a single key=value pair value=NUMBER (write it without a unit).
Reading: value=0.875
